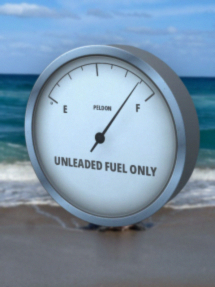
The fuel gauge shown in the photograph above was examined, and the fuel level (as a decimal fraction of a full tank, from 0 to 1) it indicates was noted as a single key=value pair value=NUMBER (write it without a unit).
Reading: value=0.875
